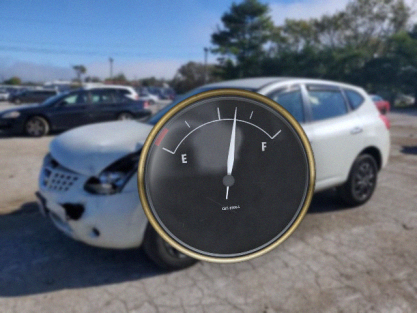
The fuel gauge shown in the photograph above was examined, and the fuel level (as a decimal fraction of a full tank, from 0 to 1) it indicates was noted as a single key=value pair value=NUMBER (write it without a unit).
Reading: value=0.625
